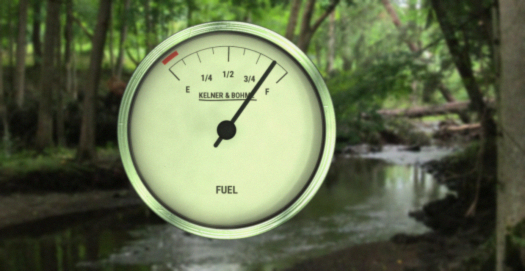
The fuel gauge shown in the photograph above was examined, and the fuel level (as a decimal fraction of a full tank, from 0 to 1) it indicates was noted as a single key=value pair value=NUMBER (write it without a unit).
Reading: value=0.875
